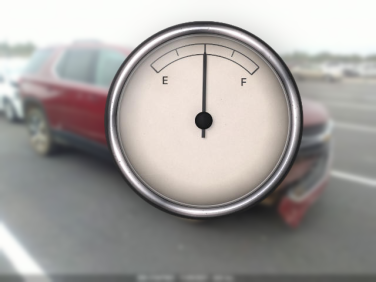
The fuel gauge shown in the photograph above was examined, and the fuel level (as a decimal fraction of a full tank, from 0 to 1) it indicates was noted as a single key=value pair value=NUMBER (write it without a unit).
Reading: value=0.5
